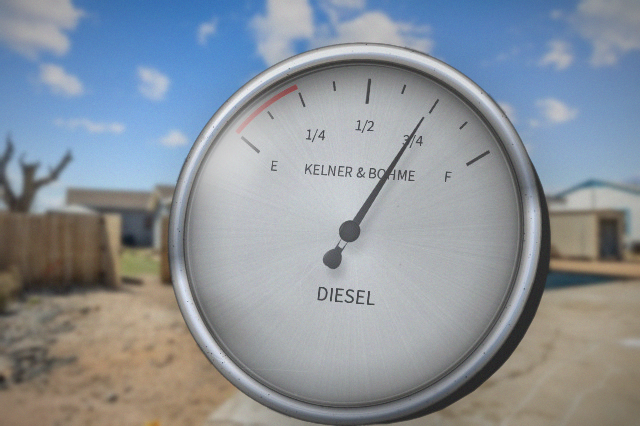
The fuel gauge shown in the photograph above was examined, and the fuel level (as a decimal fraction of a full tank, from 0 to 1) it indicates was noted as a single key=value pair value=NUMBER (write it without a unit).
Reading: value=0.75
